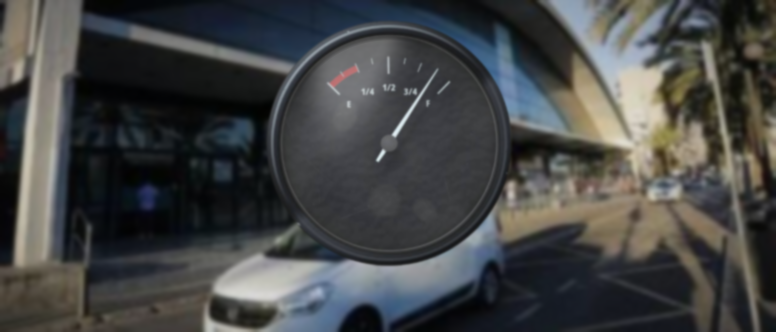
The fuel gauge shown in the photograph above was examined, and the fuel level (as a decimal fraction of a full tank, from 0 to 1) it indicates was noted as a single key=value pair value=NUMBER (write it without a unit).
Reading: value=0.875
